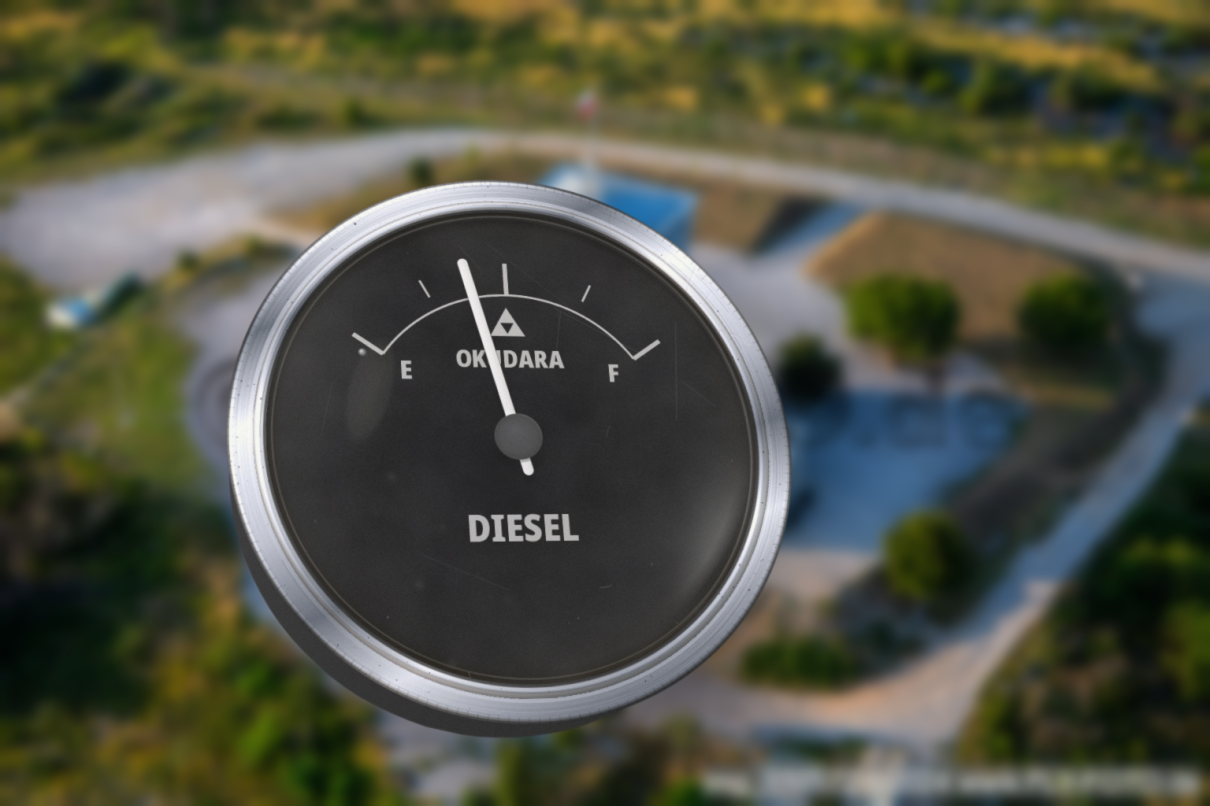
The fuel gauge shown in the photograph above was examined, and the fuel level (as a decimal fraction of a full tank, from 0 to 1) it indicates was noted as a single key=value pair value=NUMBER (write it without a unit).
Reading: value=0.375
